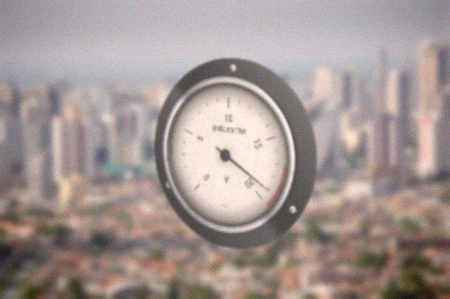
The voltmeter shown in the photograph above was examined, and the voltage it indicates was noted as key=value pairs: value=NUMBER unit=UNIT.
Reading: value=19 unit=V
